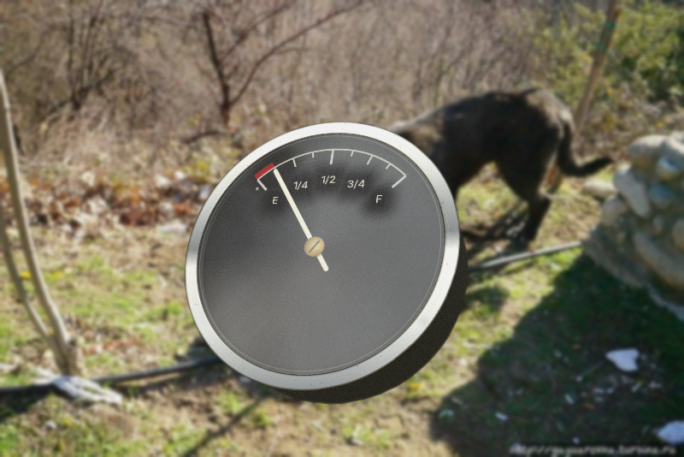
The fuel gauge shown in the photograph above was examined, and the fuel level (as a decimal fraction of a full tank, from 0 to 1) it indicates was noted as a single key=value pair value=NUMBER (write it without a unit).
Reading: value=0.125
